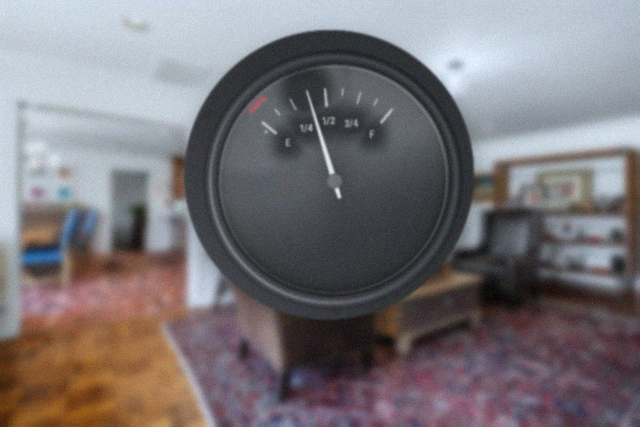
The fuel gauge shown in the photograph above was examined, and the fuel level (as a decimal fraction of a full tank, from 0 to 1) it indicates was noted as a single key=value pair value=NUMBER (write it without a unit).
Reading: value=0.375
